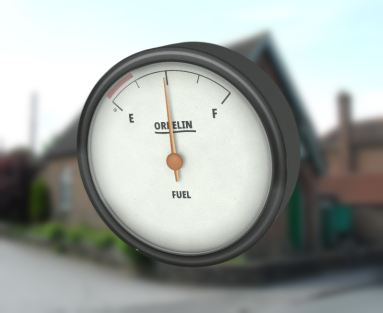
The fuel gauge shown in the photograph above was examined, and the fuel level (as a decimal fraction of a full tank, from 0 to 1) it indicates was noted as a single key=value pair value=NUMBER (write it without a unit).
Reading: value=0.5
